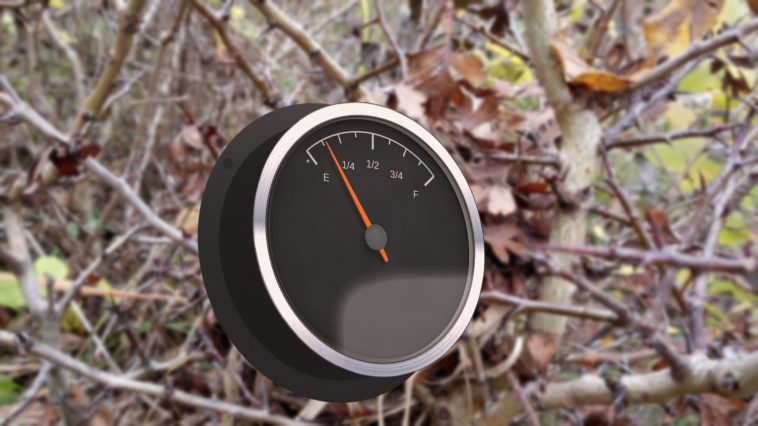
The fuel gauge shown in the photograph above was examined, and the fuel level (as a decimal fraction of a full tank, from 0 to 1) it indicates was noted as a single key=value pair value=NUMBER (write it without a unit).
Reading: value=0.125
